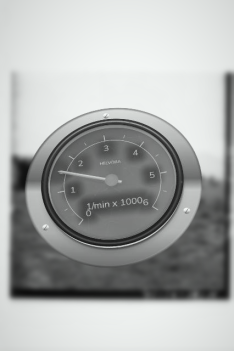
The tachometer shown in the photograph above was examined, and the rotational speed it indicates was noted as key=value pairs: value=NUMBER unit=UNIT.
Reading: value=1500 unit=rpm
